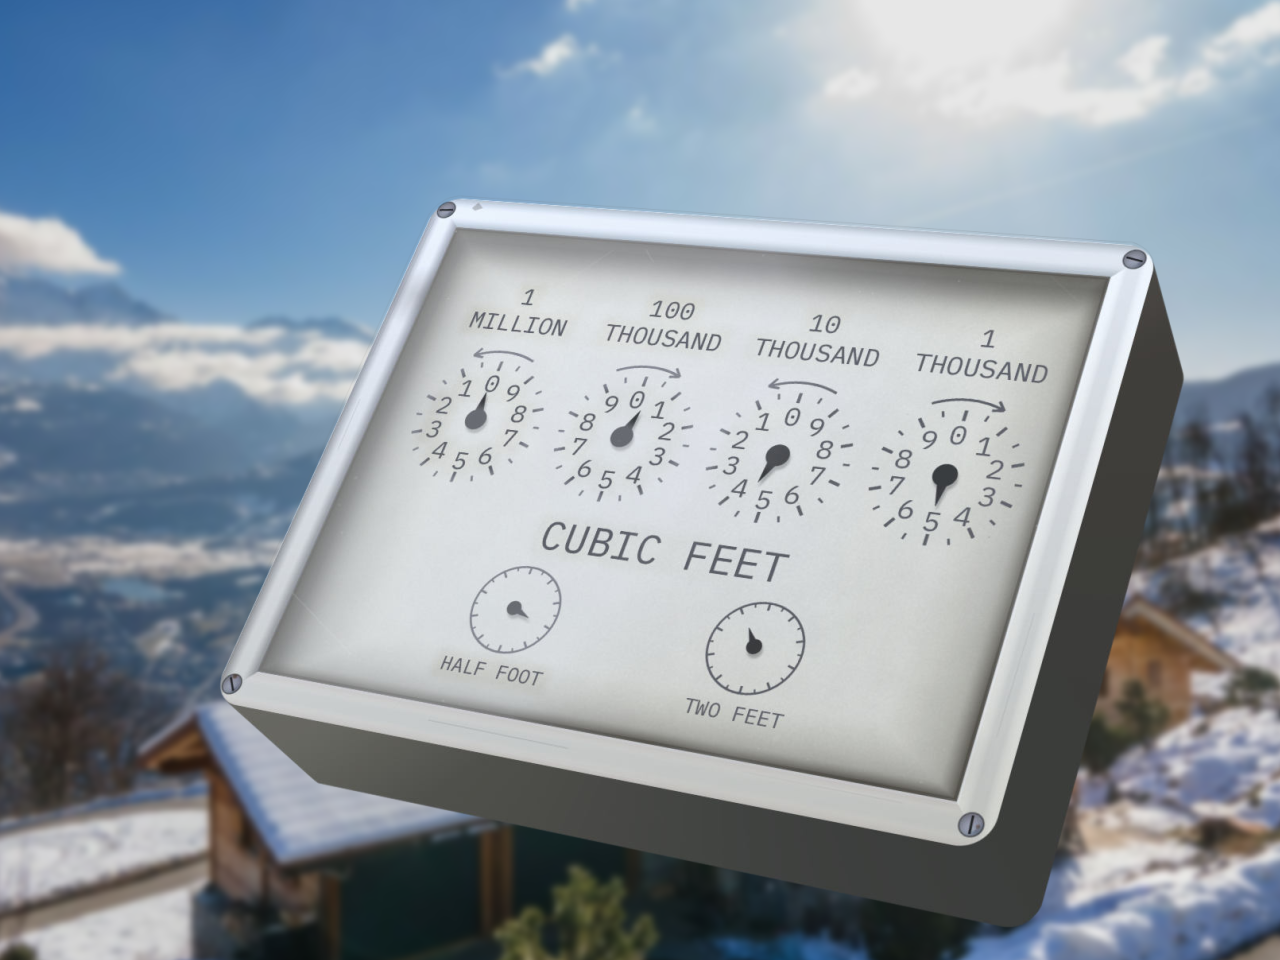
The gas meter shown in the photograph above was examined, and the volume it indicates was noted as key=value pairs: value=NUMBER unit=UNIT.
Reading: value=4500 unit=ft³
